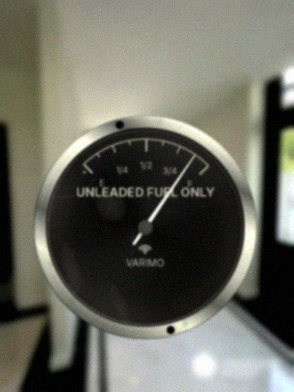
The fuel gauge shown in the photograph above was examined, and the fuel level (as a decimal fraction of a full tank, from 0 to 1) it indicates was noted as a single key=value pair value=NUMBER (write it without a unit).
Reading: value=0.875
